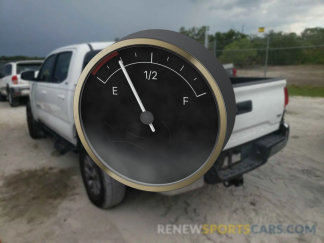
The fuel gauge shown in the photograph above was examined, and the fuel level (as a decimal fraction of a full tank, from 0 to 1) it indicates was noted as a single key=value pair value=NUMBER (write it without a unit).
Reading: value=0.25
